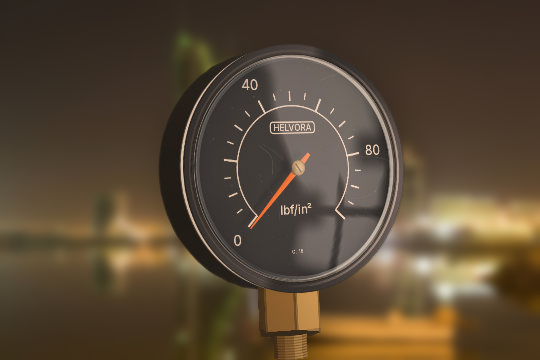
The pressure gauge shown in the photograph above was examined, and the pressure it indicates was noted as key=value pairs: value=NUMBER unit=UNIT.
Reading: value=0 unit=psi
